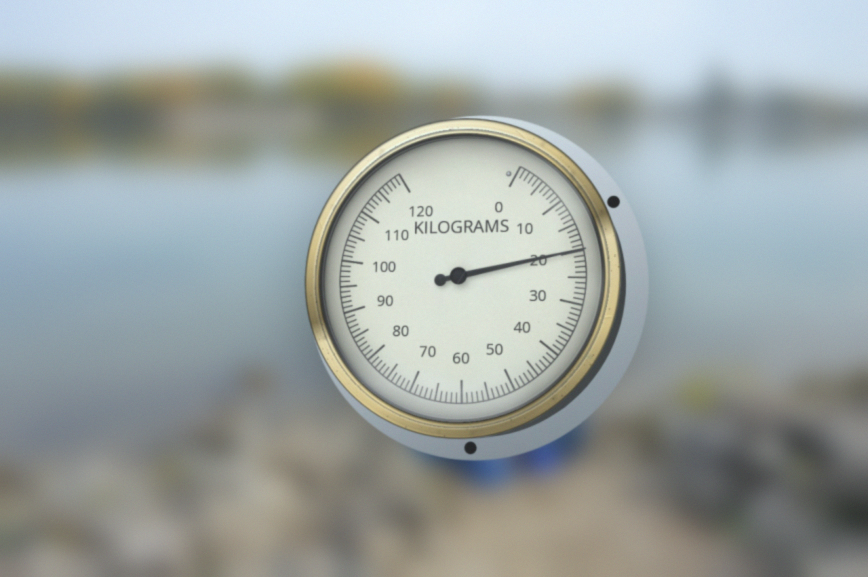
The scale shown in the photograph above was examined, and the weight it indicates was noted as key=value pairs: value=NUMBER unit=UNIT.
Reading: value=20 unit=kg
